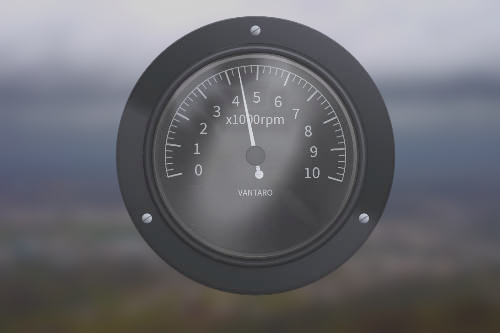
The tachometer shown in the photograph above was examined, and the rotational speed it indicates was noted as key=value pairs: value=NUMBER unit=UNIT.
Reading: value=4400 unit=rpm
